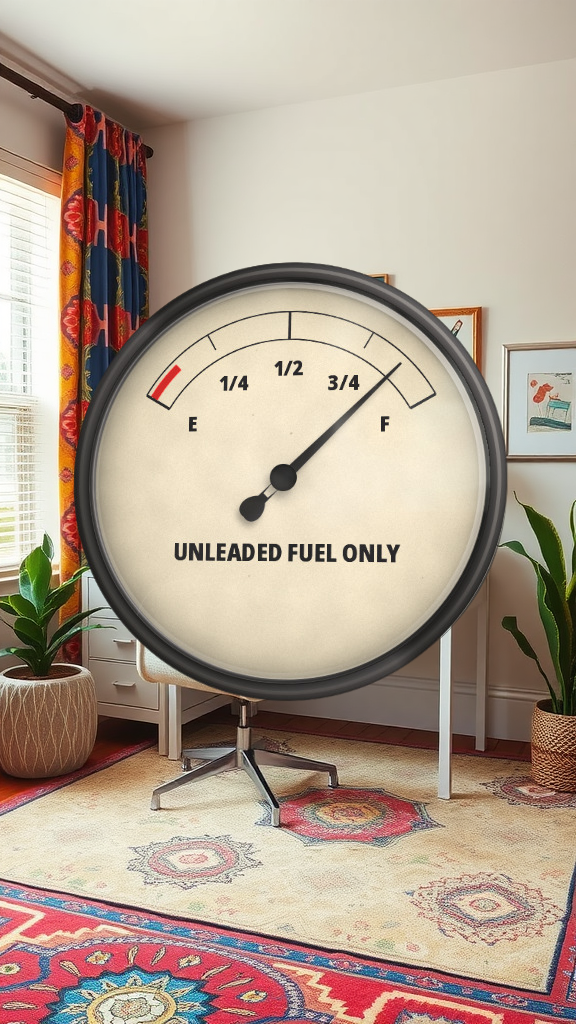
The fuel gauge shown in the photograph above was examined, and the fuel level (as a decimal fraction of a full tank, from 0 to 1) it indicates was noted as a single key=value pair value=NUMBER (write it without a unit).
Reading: value=0.875
